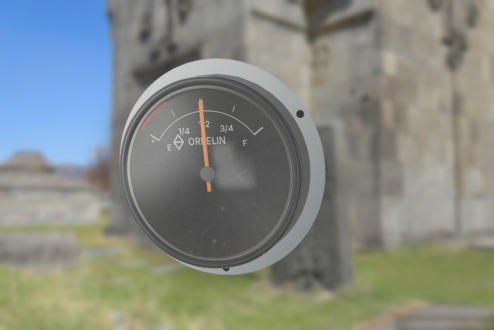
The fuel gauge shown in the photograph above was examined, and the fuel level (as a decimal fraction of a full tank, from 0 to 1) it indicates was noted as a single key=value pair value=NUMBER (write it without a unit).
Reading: value=0.5
